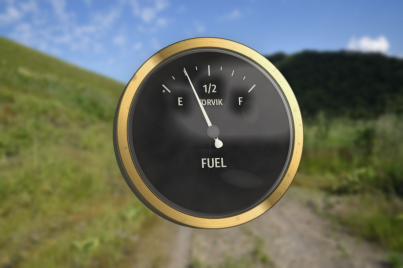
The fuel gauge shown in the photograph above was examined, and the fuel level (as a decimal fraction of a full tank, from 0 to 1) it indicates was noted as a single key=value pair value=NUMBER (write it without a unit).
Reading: value=0.25
